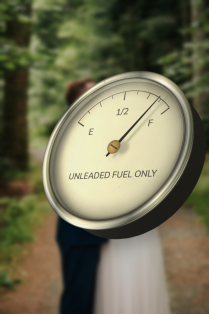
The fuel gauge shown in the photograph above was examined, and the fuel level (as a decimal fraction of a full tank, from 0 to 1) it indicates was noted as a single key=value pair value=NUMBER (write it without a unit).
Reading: value=0.875
